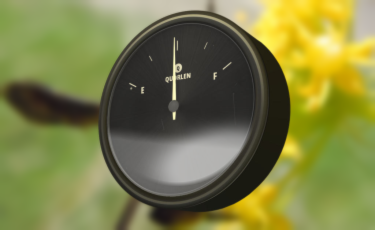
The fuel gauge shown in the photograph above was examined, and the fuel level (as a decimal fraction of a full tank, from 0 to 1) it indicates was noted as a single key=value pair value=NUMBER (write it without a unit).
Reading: value=0.5
